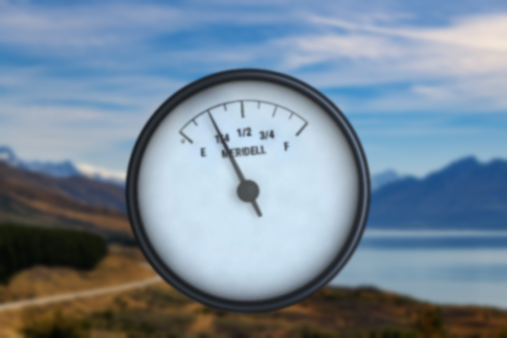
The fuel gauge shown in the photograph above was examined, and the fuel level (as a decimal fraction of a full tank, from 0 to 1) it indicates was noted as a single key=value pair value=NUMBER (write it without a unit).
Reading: value=0.25
